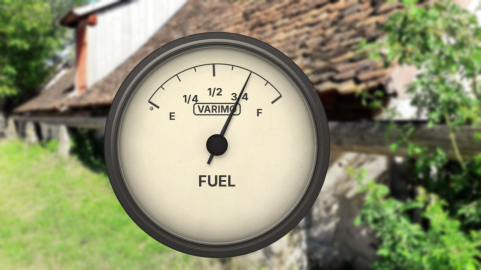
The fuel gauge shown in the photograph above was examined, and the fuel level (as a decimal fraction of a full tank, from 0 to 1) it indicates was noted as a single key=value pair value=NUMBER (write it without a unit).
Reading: value=0.75
